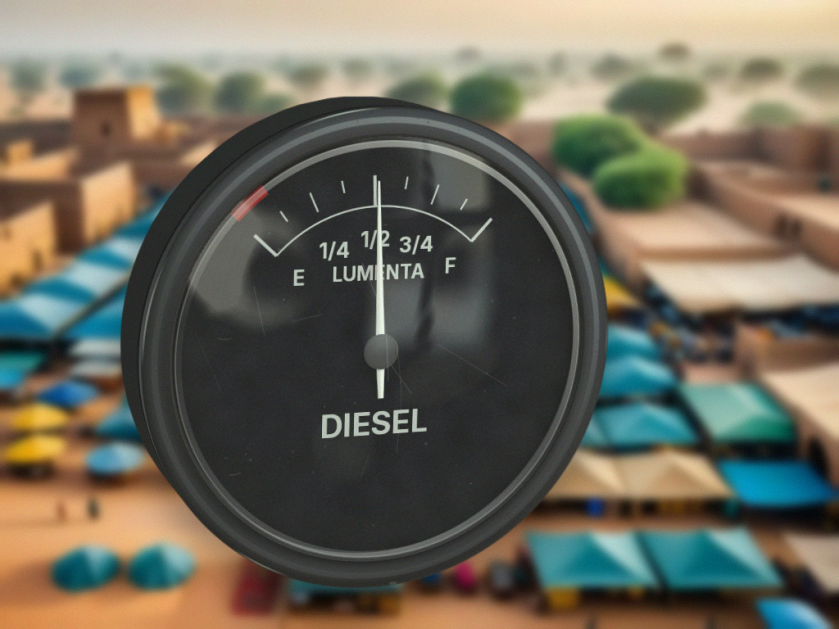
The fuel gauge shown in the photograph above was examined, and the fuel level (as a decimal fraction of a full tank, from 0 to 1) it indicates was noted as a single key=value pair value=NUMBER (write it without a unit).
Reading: value=0.5
